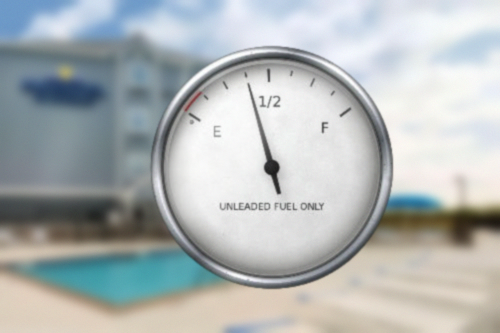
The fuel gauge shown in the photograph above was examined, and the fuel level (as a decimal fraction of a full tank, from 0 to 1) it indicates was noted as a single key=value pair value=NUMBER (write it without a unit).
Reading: value=0.375
